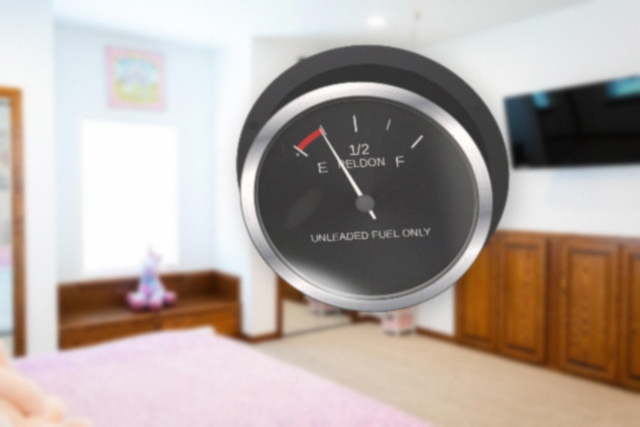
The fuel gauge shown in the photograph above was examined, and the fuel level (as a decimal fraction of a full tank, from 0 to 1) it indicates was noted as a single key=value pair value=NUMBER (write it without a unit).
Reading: value=0.25
